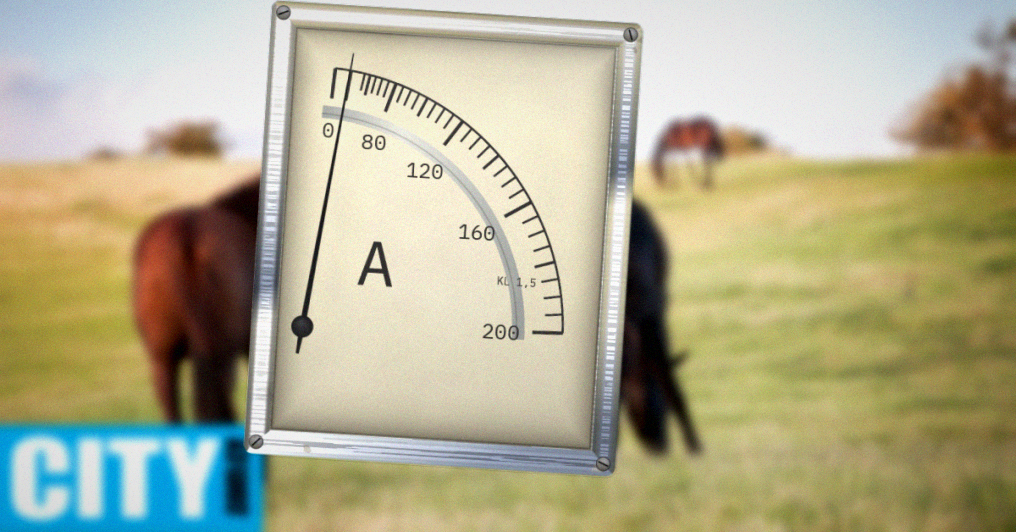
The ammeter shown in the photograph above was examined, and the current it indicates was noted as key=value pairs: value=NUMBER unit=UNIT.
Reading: value=40 unit=A
